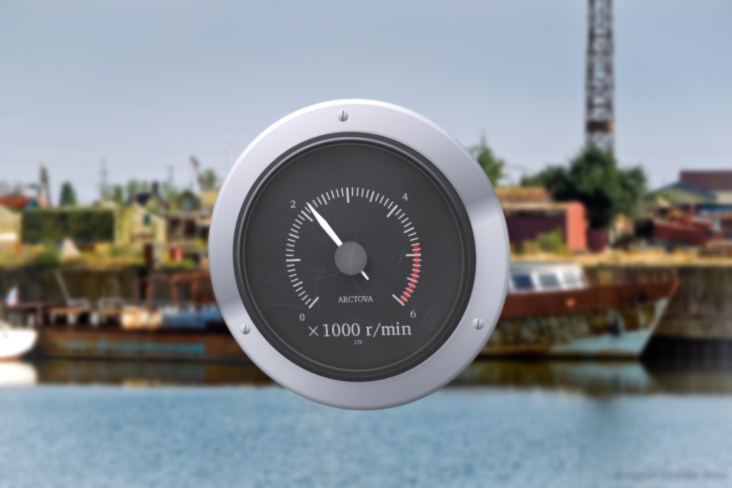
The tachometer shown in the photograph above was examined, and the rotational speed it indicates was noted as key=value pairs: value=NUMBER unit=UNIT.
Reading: value=2200 unit=rpm
